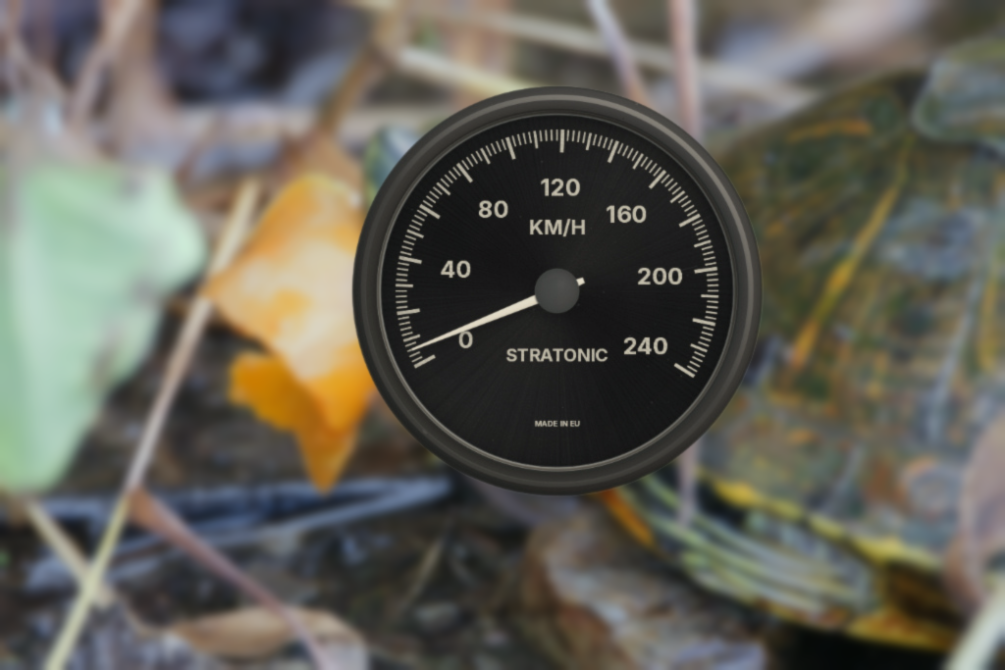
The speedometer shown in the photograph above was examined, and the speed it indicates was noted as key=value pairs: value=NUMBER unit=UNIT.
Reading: value=6 unit=km/h
